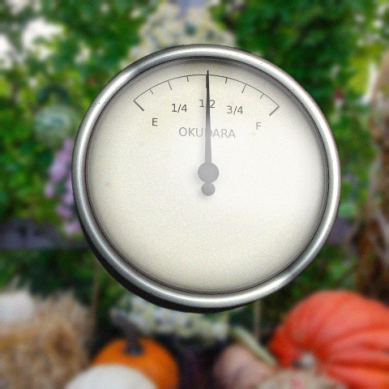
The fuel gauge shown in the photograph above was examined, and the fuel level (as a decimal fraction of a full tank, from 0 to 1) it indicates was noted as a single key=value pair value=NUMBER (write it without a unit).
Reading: value=0.5
